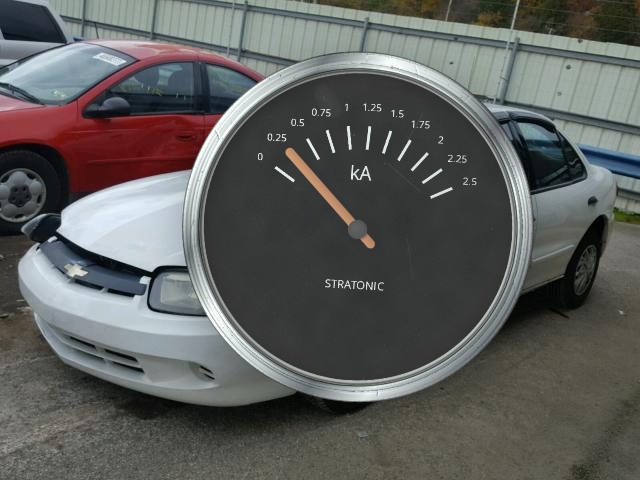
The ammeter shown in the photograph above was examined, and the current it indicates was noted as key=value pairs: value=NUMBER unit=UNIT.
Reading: value=0.25 unit=kA
